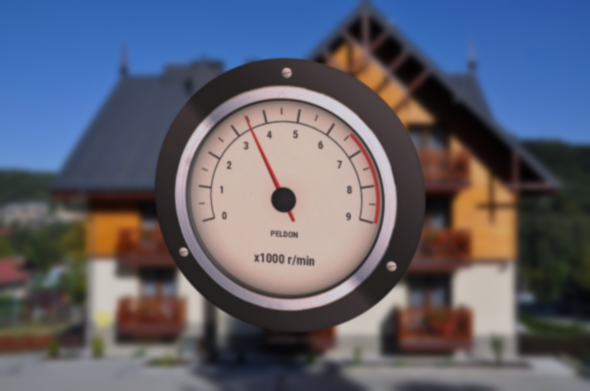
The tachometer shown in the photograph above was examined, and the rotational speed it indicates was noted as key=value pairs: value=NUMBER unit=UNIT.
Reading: value=3500 unit=rpm
